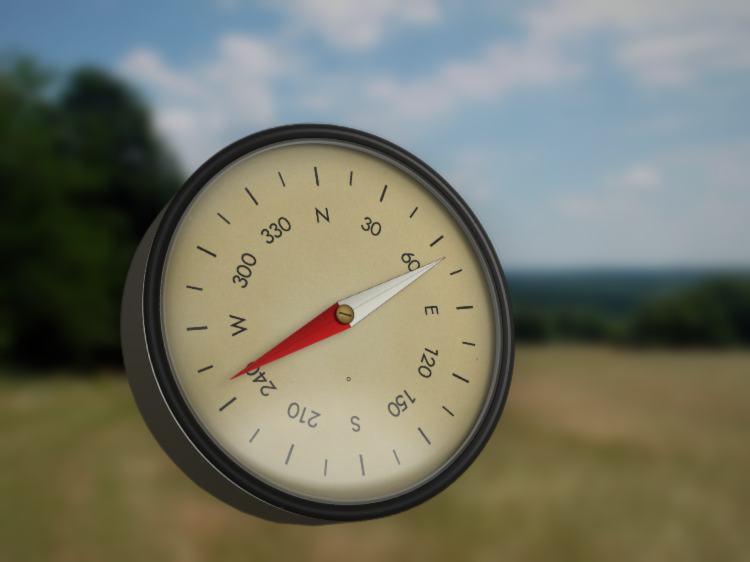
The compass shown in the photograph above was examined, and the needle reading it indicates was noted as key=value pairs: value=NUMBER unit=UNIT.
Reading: value=247.5 unit=°
